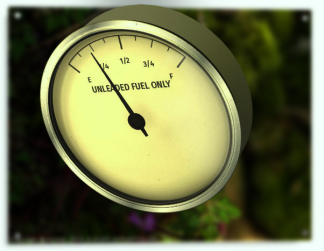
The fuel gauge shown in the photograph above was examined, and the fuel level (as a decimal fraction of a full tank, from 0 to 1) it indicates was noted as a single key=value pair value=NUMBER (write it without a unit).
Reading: value=0.25
